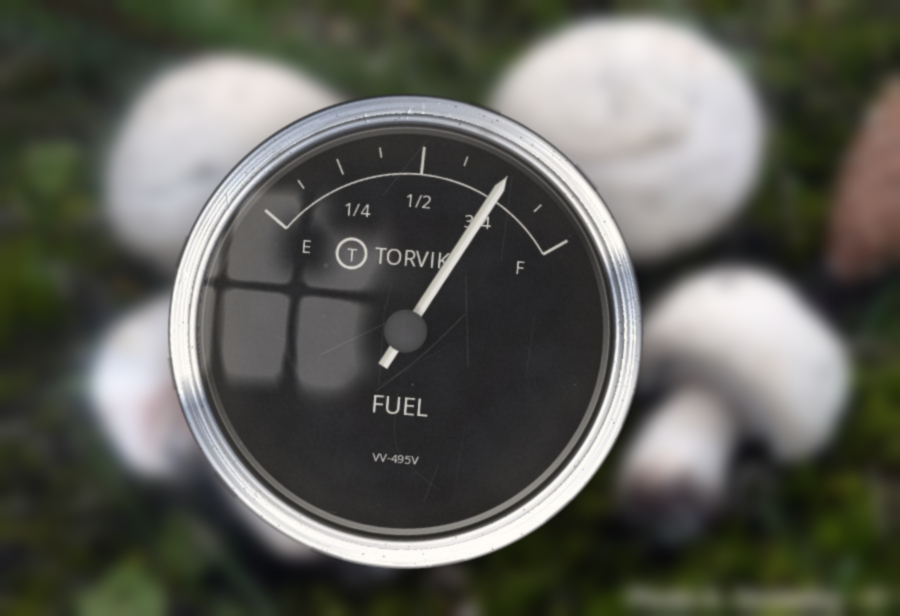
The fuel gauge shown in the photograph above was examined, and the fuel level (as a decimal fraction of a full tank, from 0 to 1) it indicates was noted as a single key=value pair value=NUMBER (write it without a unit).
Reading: value=0.75
